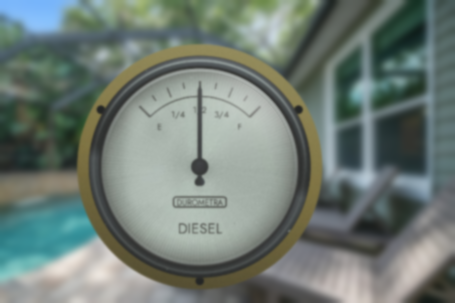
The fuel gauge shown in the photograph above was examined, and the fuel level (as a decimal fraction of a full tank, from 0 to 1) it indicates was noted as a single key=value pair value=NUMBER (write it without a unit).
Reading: value=0.5
